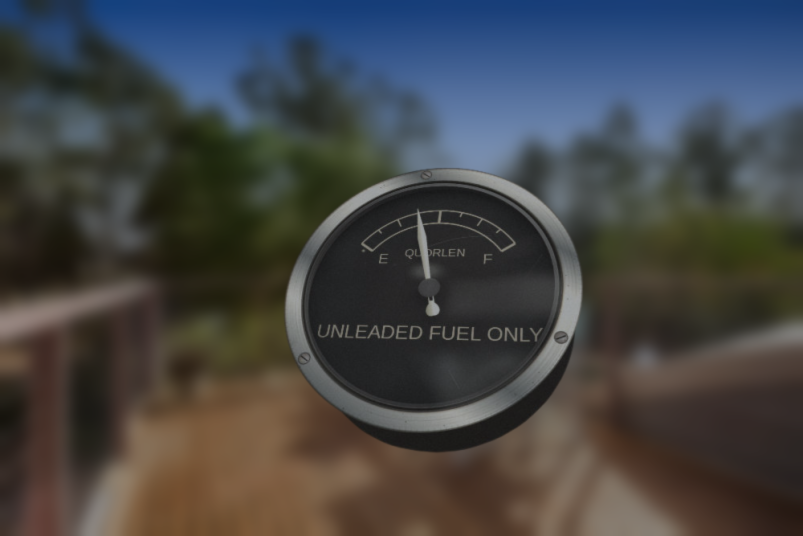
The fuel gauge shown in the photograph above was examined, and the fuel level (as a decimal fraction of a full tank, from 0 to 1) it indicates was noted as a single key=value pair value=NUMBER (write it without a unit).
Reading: value=0.375
